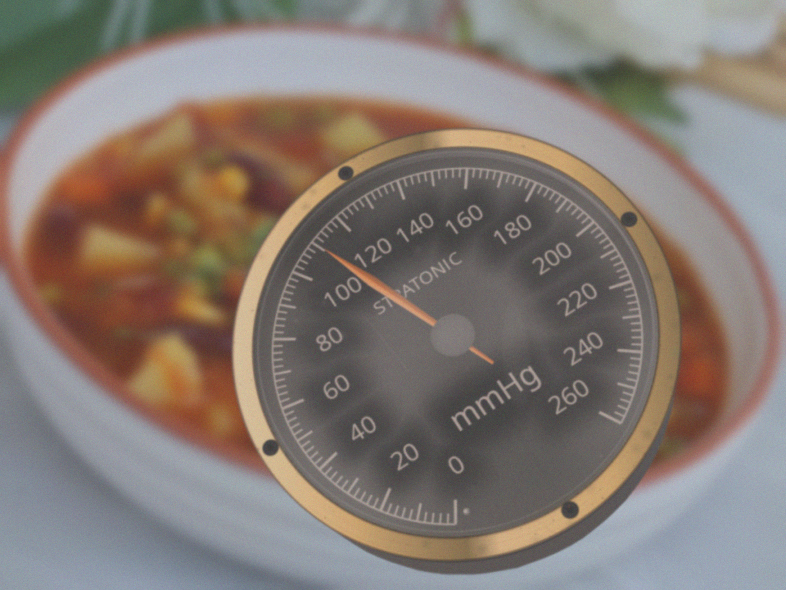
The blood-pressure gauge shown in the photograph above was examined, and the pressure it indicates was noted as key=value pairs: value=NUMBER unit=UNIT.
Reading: value=110 unit=mmHg
